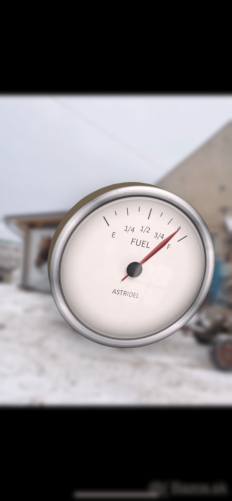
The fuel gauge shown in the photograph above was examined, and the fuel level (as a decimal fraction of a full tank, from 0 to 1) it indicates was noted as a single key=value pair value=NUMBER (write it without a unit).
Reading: value=0.875
